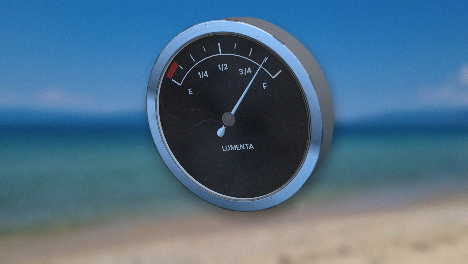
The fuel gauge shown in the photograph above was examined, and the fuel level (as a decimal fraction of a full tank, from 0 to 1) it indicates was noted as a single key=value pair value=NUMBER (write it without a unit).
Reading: value=0.875
